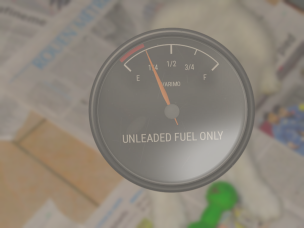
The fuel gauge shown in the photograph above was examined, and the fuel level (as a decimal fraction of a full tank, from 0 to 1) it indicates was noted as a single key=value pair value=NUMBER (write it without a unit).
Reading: value=0.25
